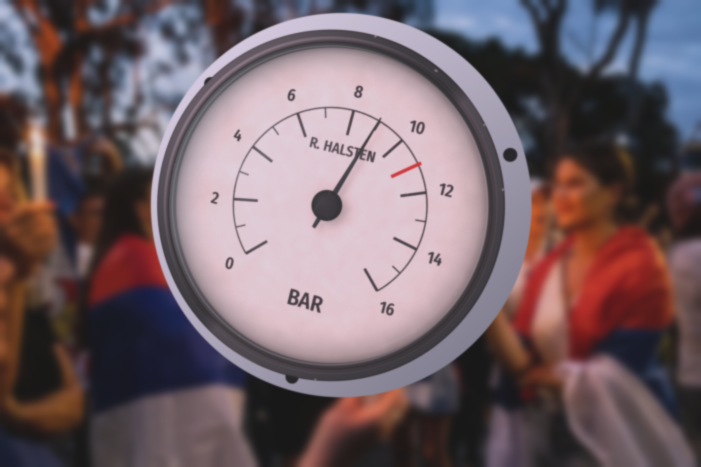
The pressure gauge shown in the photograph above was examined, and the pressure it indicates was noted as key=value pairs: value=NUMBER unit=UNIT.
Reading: value=9 unit=bar
